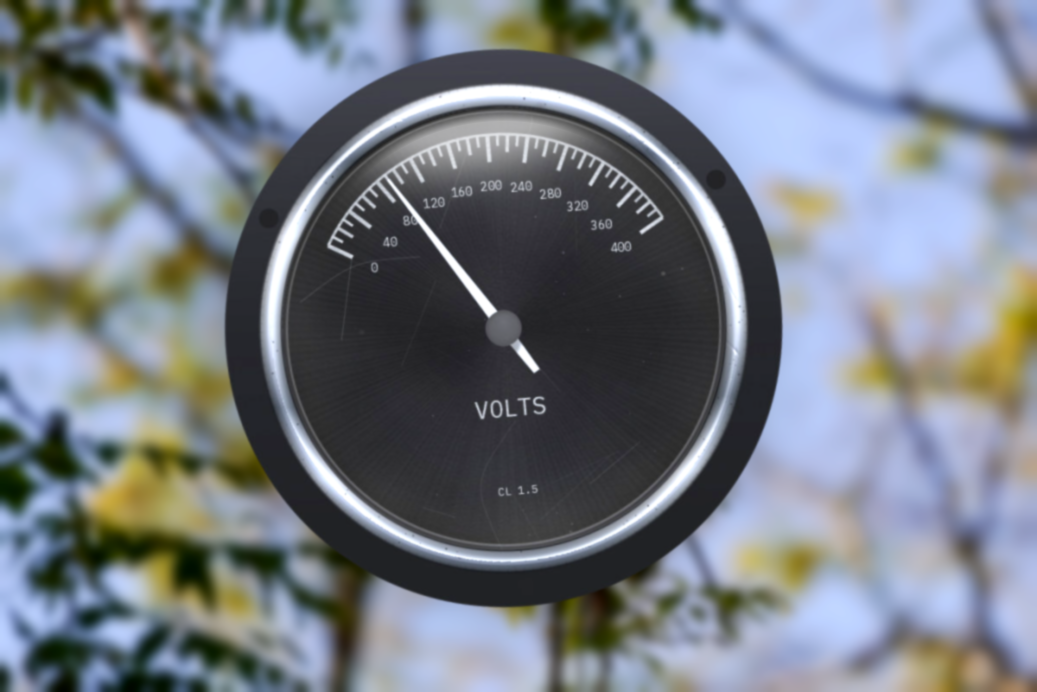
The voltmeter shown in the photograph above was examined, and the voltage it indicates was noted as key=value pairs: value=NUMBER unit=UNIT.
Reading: value=90 unit=V
